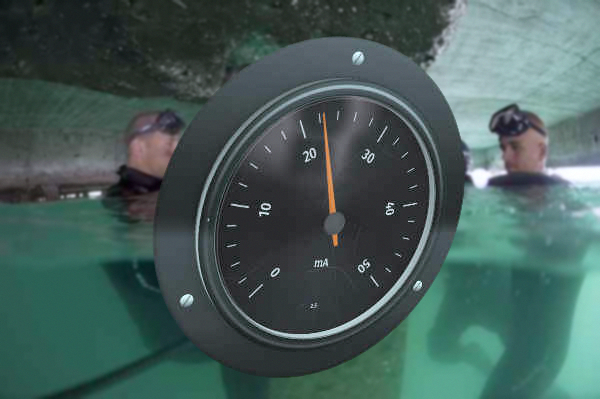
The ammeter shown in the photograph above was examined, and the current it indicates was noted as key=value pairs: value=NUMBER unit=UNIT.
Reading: value=22 unit=mA
